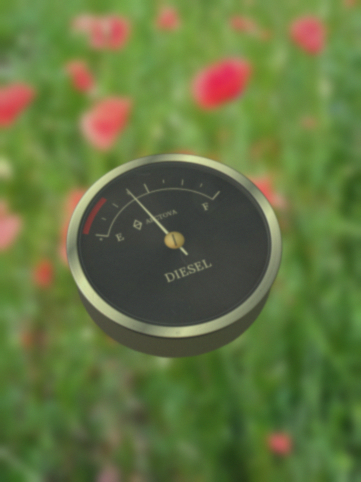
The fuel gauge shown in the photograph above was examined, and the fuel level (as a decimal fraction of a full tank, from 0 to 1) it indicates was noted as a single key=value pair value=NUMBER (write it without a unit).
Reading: value=0.375
